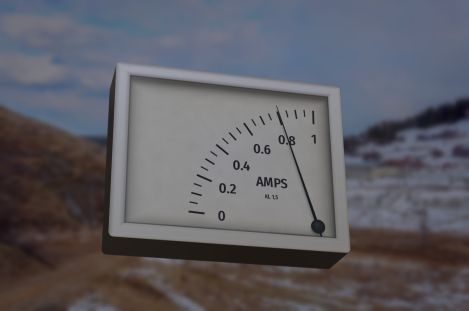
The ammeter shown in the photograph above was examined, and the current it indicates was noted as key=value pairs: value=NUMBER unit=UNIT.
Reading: value=0.8 unit=A
